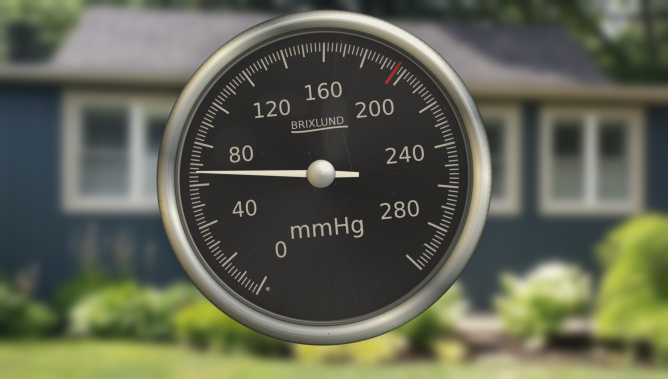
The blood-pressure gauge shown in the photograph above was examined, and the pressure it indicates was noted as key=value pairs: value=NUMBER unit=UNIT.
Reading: value=66 unit=mmHg
